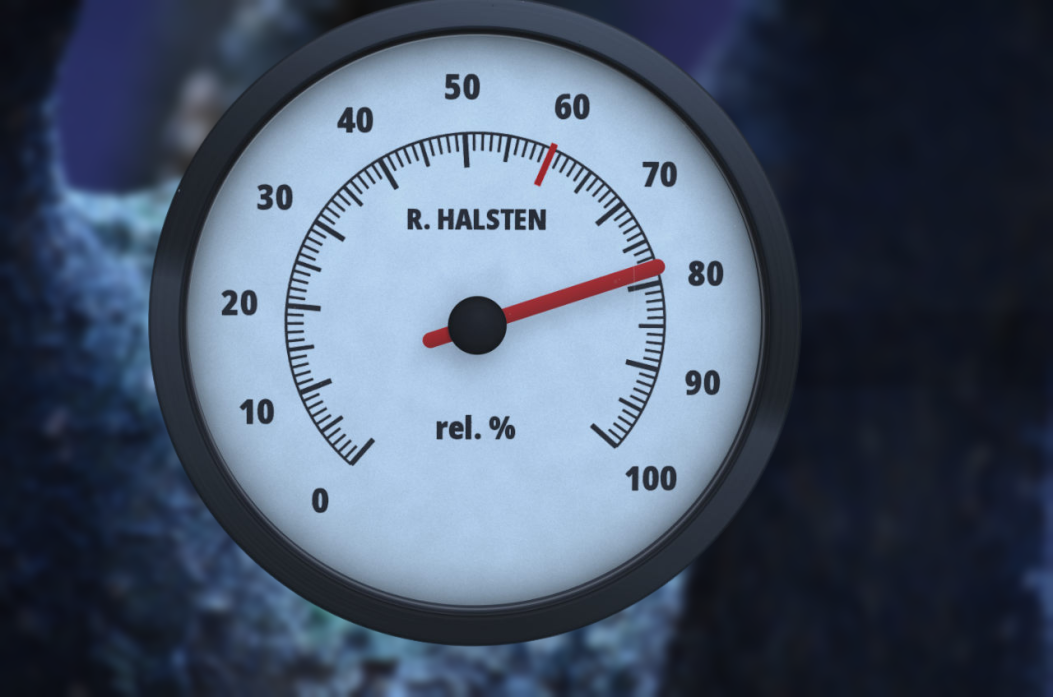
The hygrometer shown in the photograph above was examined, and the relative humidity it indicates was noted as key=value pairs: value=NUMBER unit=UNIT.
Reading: value=78 unit=%
